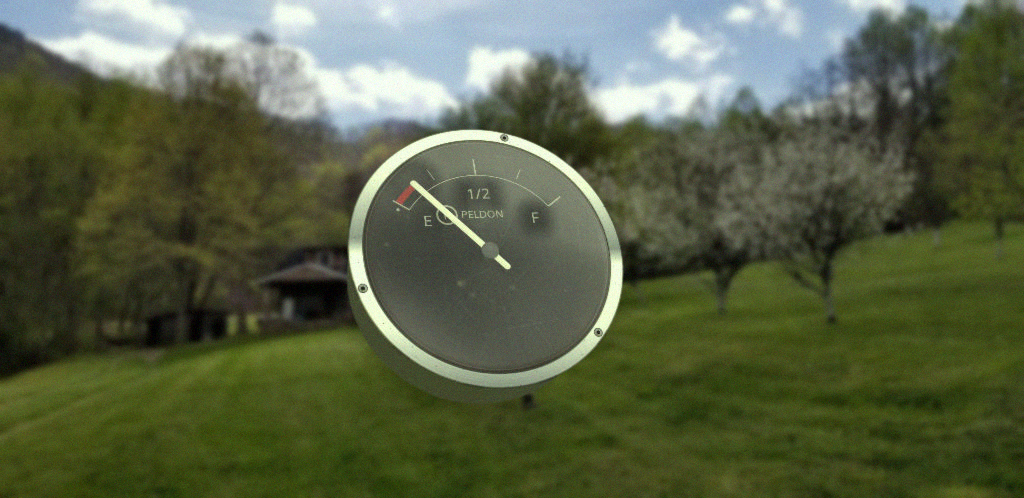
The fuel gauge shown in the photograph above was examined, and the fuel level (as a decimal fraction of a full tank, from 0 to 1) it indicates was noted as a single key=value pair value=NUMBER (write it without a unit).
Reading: value=0.125
